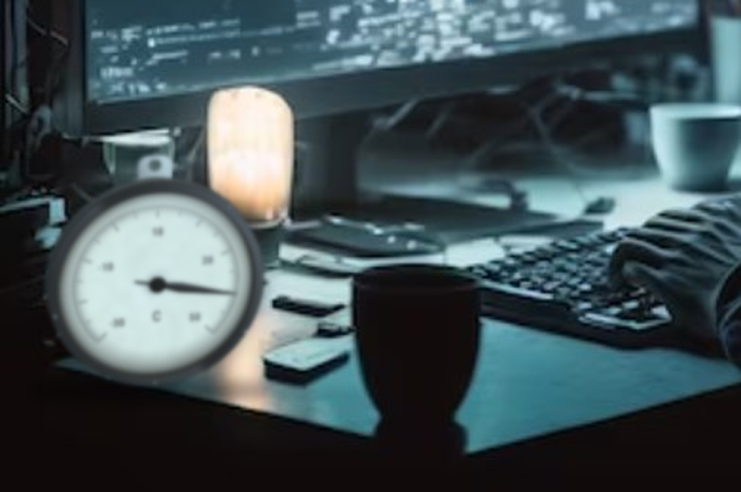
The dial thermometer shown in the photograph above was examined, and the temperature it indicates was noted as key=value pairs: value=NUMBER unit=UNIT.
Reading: value=40 unit=°C
